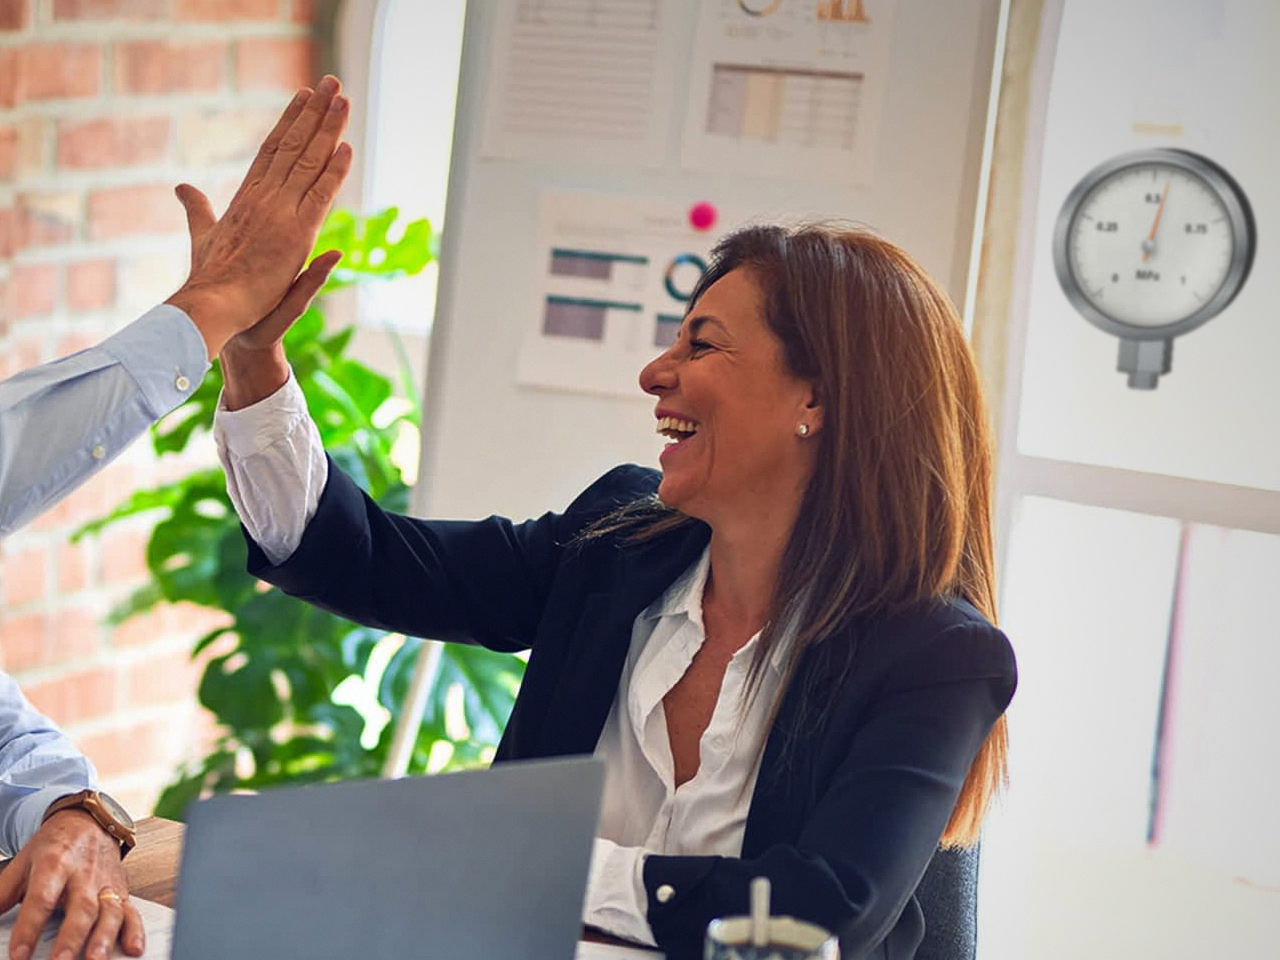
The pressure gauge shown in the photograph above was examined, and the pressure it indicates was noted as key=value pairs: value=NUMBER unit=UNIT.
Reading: value=0.55 unit=MPa
